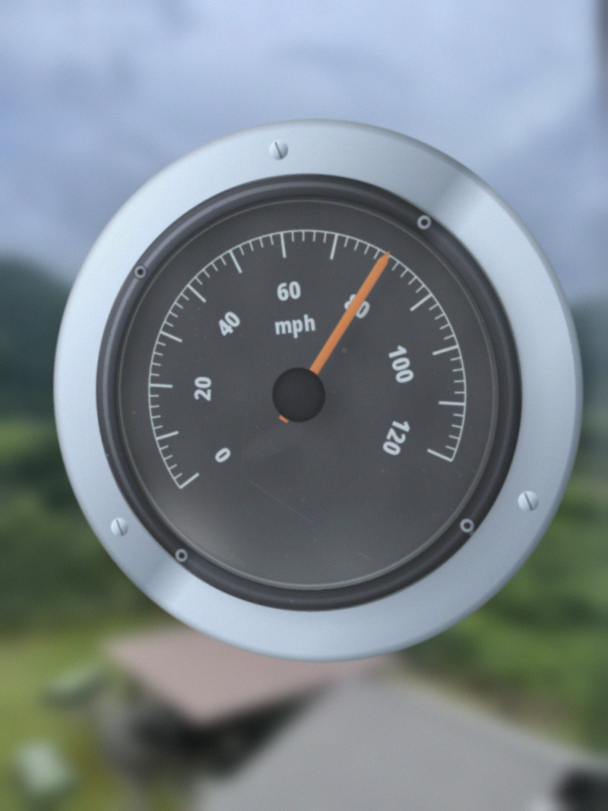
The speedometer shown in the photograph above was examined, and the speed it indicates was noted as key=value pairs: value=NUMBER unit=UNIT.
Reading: value=80 unit=mph
